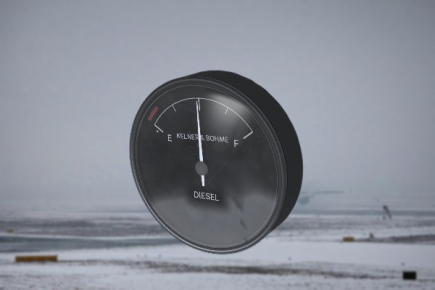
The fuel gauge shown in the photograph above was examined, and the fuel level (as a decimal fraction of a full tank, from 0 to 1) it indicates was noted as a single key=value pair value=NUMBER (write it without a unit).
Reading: value=0.5
